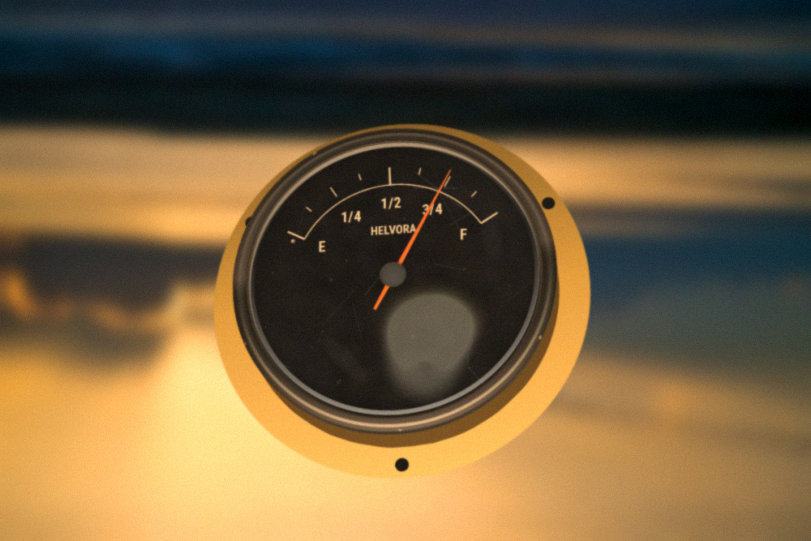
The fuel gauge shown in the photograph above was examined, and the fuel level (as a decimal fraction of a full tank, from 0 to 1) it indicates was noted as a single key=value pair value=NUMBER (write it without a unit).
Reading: value=0.75
